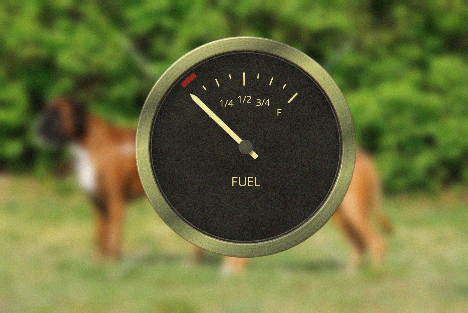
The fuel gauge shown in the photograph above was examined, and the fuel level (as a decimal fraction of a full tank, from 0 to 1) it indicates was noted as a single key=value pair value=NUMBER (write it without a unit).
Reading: value=0
